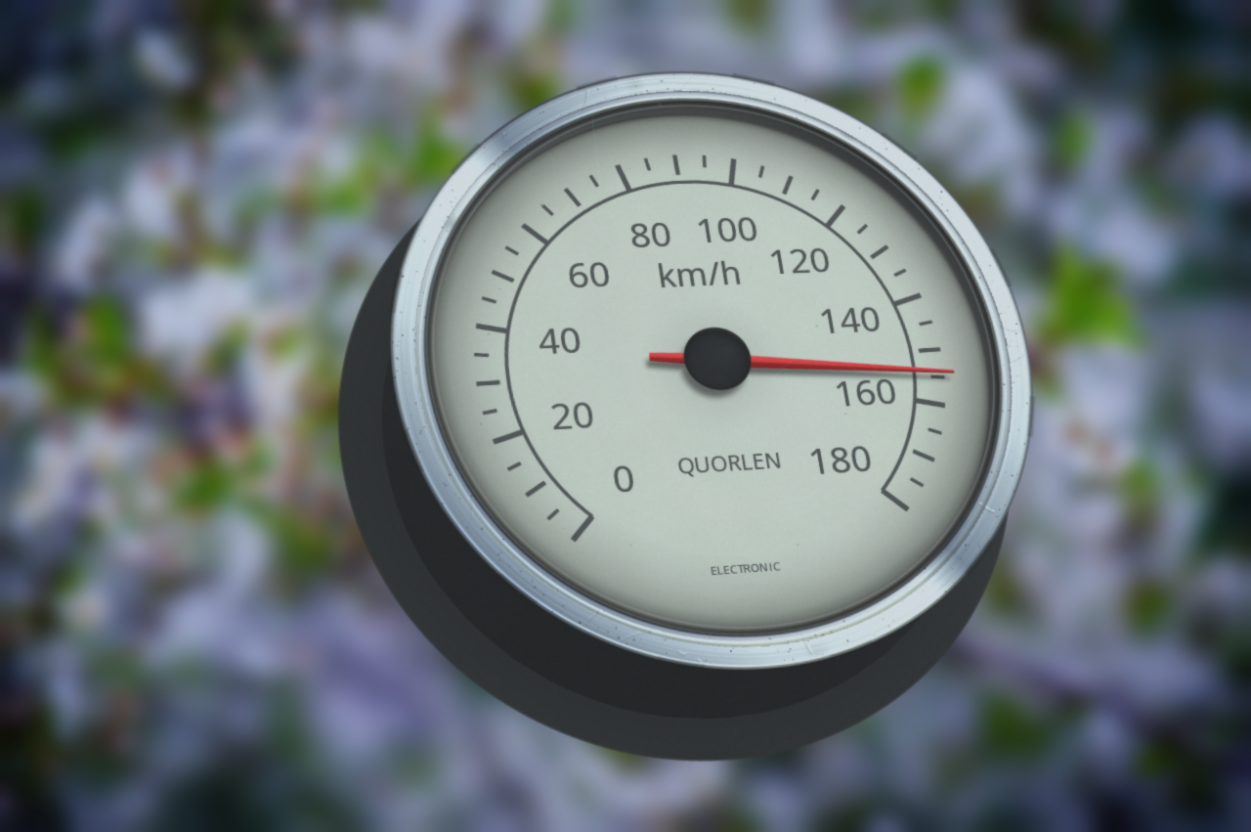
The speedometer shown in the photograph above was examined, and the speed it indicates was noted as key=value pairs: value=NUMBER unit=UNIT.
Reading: value=155 unit=km/h
